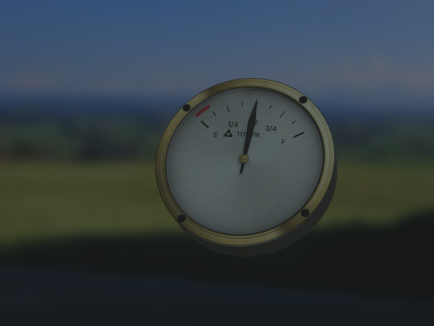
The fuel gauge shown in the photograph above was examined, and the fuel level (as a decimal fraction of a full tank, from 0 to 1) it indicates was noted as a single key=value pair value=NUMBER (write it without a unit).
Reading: value=0.5
